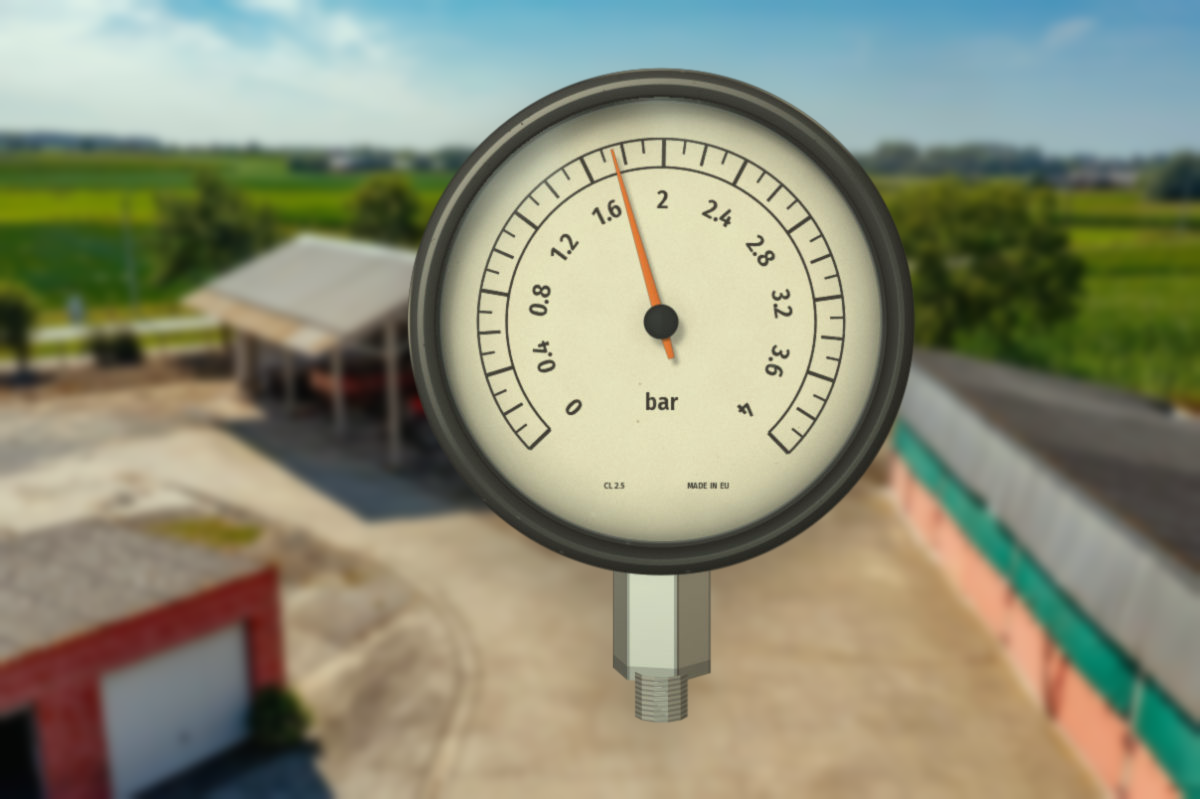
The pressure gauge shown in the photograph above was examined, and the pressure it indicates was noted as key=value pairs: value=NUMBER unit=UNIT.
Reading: value=1.75 unit=bar
